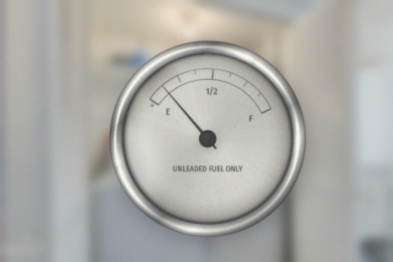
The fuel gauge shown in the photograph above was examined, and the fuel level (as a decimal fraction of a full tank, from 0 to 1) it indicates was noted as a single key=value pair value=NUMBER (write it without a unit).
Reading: value=0.125
